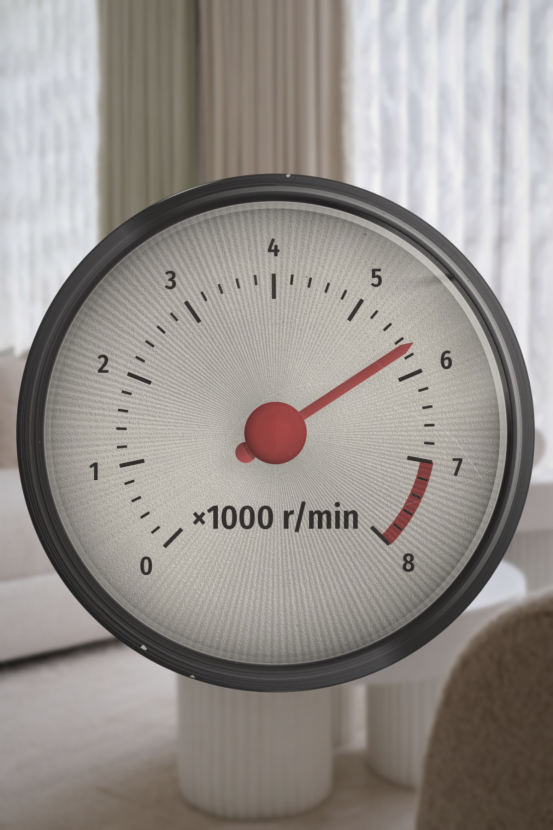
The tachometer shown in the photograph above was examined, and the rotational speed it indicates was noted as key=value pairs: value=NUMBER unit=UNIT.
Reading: value=5700 unit=rpm
